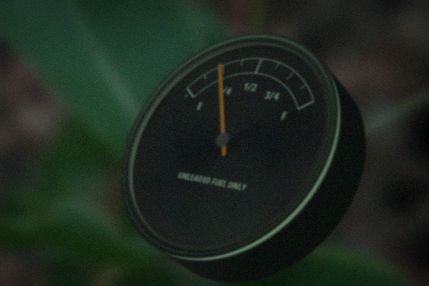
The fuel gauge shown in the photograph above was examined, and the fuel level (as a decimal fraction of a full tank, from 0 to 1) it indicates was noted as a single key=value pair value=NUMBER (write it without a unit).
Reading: value=0.25
